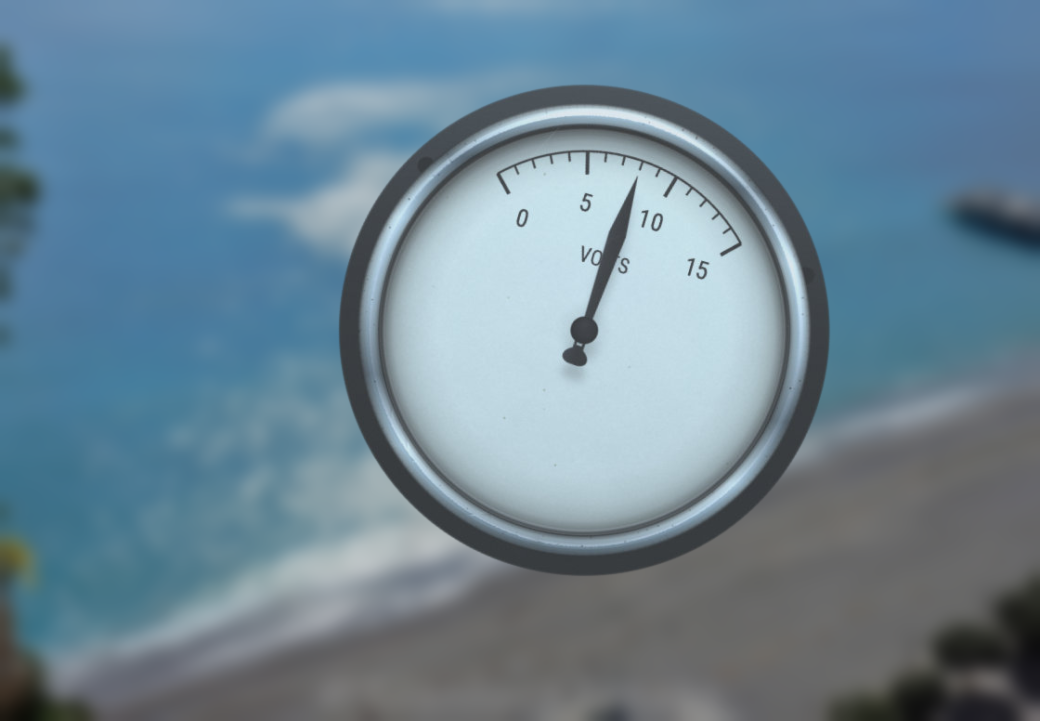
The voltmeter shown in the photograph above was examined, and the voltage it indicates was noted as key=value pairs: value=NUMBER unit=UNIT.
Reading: value=8 unit=V
